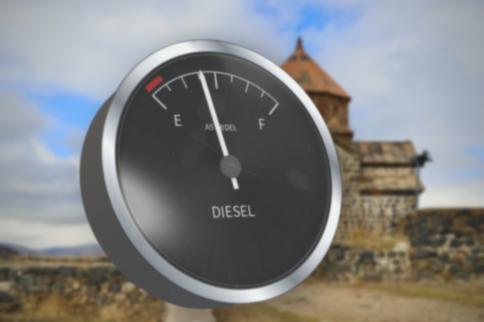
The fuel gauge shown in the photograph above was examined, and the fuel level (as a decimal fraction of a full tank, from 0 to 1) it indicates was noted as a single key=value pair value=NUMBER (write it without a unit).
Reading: value=0.375
